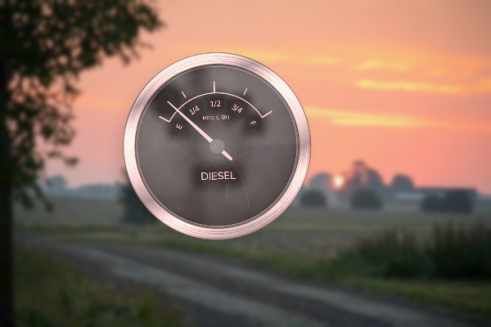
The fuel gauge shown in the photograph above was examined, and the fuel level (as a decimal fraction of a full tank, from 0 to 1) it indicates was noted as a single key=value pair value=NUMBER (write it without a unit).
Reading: value=0.125
